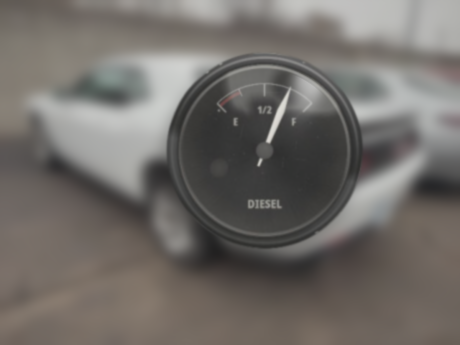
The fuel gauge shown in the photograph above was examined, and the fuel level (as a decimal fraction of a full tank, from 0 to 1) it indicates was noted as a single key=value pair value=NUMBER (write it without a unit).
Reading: value=0.75
